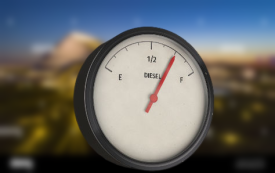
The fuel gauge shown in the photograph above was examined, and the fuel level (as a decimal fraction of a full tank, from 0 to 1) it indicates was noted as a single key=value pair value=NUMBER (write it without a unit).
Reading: value=0.75
